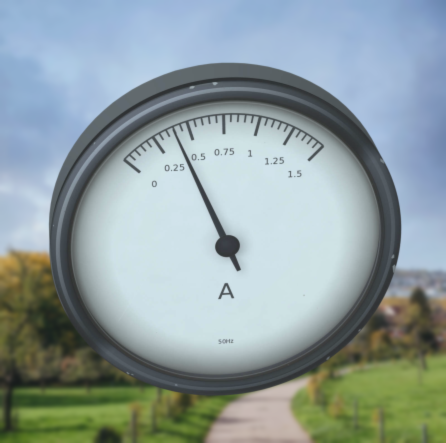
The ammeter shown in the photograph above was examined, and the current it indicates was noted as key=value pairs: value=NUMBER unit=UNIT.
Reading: value=0.4 unit=A
